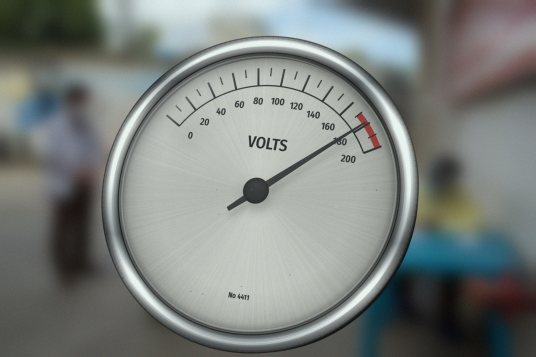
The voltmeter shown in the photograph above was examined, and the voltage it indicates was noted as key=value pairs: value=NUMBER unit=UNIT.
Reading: value=180 unit=V
